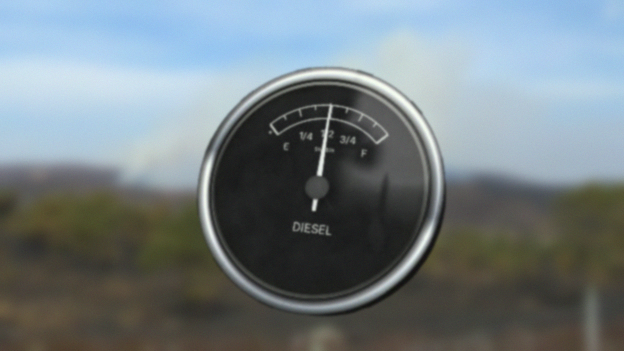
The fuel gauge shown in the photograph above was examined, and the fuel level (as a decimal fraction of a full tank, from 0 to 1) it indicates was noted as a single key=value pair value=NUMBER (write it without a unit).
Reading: value=0.5
